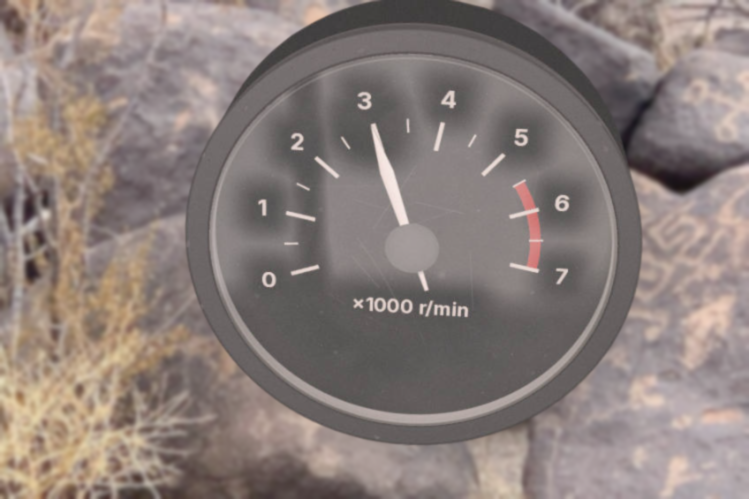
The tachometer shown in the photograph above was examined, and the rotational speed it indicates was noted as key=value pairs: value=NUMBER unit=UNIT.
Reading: value=3000 unit=rpm
